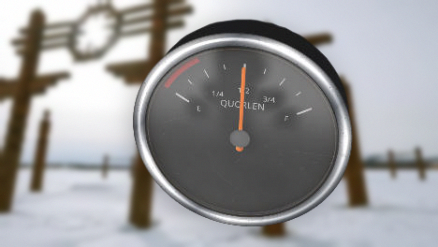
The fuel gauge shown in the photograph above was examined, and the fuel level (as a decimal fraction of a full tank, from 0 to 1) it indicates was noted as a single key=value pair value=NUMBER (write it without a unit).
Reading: value=0.5
